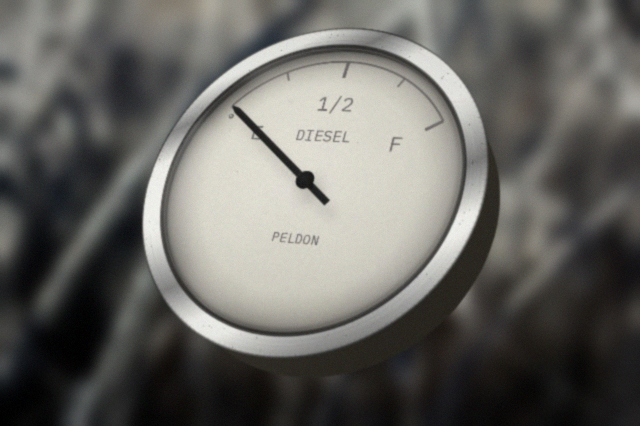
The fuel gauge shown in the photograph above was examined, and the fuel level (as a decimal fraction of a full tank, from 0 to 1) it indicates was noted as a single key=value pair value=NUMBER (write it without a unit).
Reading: value=0
